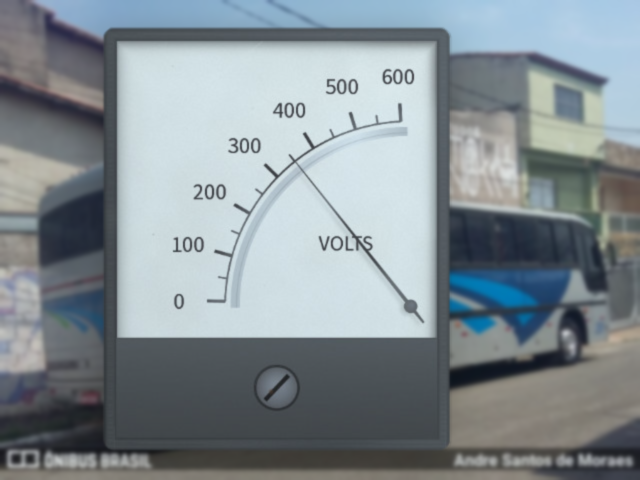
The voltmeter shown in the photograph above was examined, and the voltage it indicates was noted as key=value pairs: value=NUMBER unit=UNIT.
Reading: value=350 unit=V
